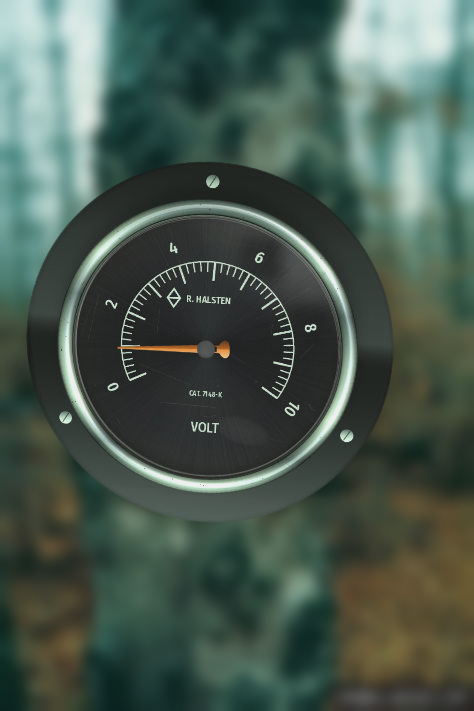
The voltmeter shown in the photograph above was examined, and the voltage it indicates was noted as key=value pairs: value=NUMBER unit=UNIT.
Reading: value=1 unit=V
